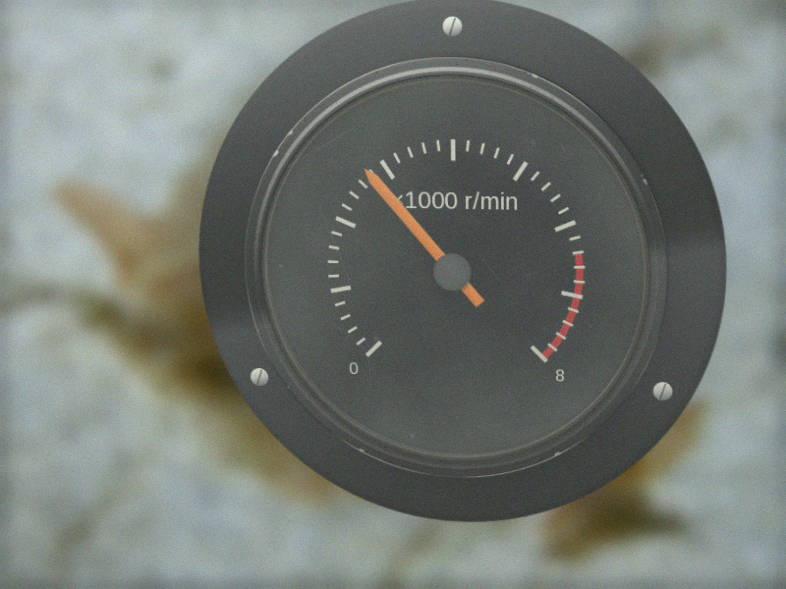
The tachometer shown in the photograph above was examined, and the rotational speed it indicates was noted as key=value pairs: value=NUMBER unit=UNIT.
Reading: value=2800 unit=rpm
